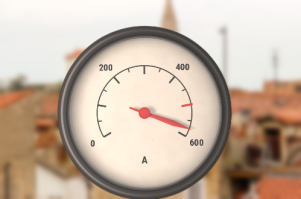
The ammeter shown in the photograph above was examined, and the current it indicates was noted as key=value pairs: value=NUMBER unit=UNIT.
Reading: value=575 unit=A
